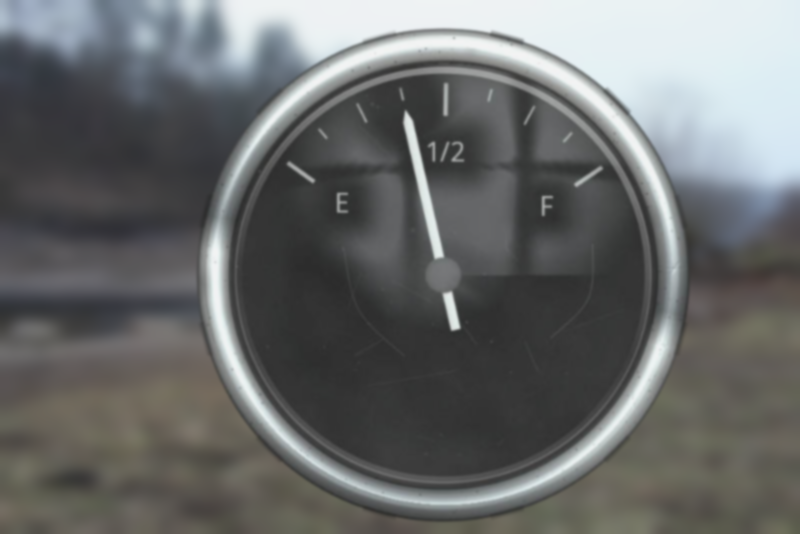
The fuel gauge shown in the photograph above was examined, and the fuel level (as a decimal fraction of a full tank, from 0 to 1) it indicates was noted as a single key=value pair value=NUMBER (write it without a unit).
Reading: value=0.375
